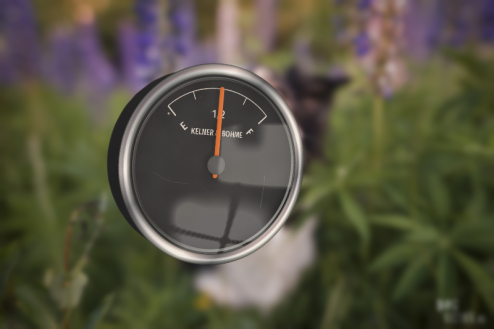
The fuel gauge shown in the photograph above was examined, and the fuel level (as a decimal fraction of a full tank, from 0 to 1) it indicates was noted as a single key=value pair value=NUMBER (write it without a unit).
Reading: value=0.5
